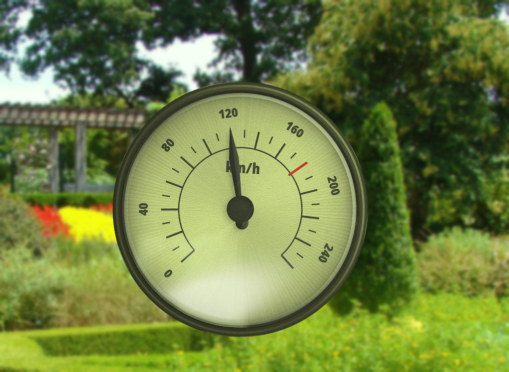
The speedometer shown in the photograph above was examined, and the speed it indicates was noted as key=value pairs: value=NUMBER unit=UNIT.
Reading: value=120 unit=km/h
